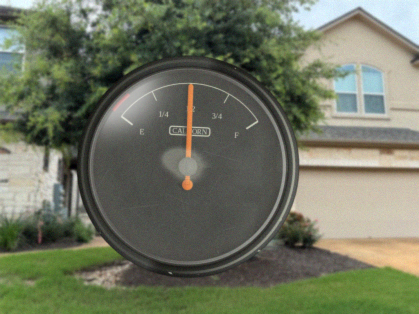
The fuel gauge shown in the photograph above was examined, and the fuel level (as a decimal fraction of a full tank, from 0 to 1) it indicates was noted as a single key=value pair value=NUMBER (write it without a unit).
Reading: value=0.5
